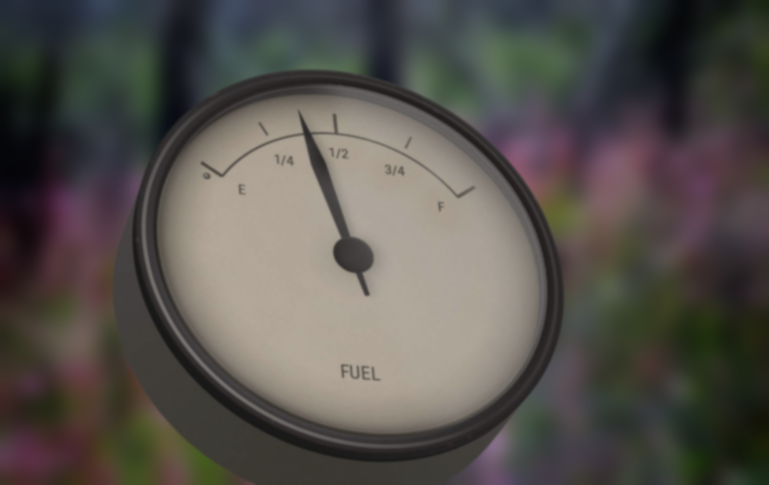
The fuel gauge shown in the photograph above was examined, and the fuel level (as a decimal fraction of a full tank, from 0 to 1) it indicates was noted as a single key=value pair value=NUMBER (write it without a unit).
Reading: value=0.375
